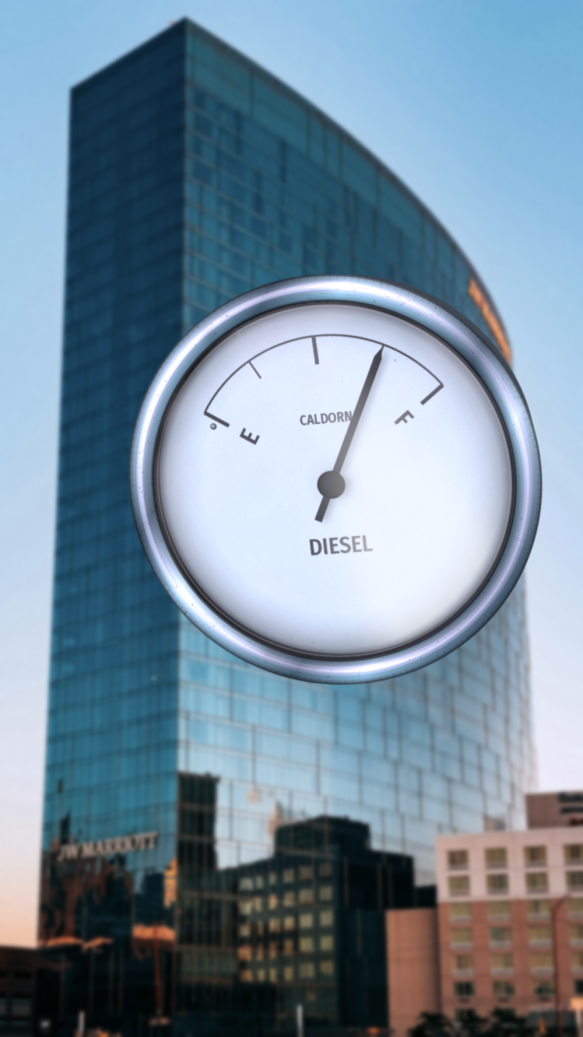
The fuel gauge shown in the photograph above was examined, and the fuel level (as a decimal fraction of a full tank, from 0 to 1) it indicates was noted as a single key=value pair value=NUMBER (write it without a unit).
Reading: value=0.75
